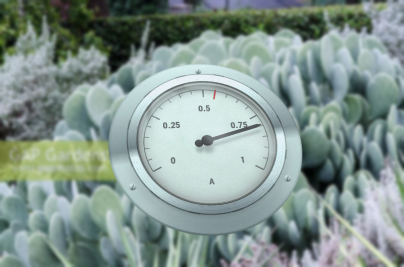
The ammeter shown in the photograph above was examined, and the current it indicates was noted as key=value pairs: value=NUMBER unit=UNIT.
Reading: value=0.8 unit=A
